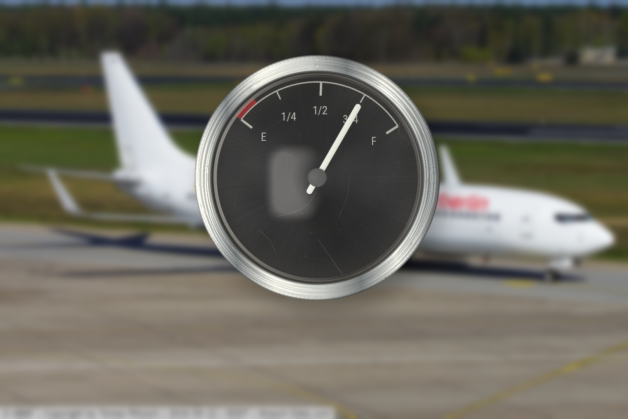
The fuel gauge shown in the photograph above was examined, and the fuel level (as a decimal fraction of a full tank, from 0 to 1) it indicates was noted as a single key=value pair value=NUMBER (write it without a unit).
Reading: value=0.75
